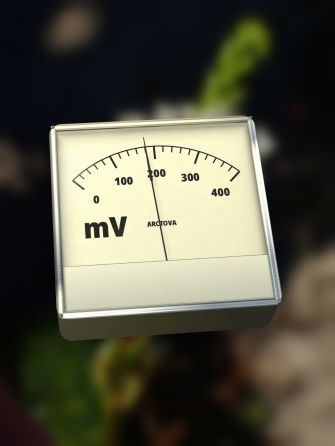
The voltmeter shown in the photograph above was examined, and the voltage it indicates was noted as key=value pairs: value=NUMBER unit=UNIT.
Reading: value=180 unit=mV
